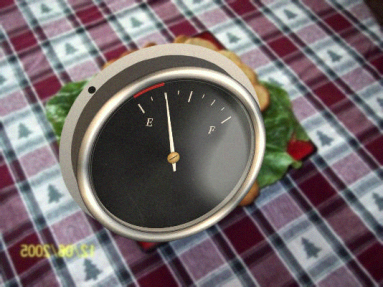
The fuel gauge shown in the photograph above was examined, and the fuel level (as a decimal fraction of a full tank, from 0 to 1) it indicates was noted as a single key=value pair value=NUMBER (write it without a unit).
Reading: value=0.25
